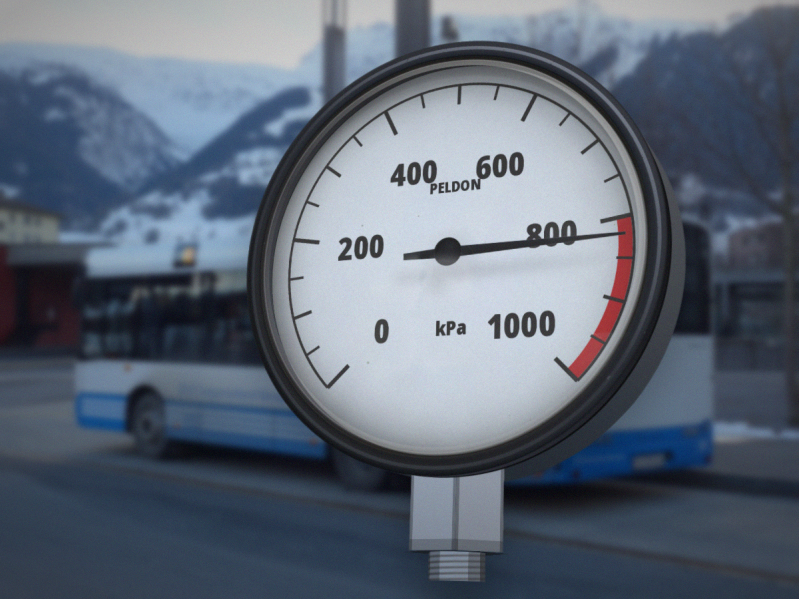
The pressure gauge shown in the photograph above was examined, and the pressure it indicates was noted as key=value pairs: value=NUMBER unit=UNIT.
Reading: value=825 unit=kPa
